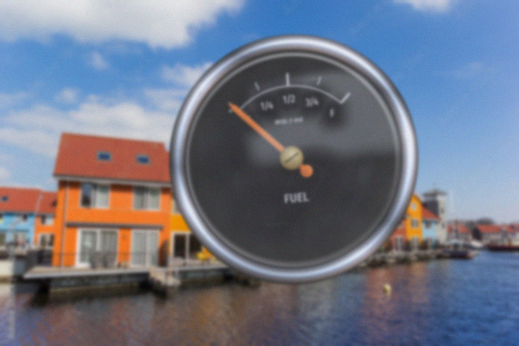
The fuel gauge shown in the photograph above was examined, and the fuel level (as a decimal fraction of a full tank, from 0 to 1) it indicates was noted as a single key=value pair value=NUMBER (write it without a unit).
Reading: value=0
